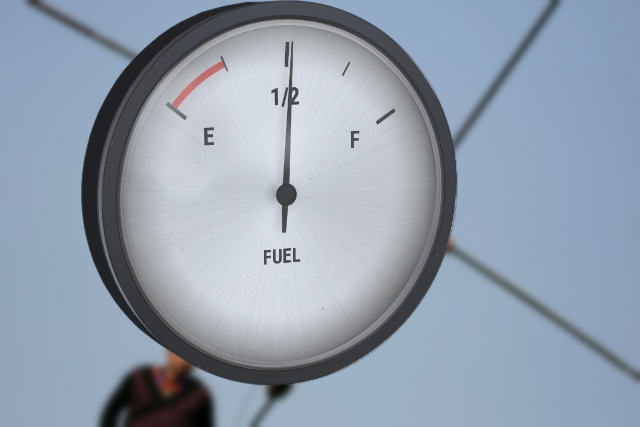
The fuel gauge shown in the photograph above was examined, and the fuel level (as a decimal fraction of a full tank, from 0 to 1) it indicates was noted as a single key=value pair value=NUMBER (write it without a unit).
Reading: value=0.5
